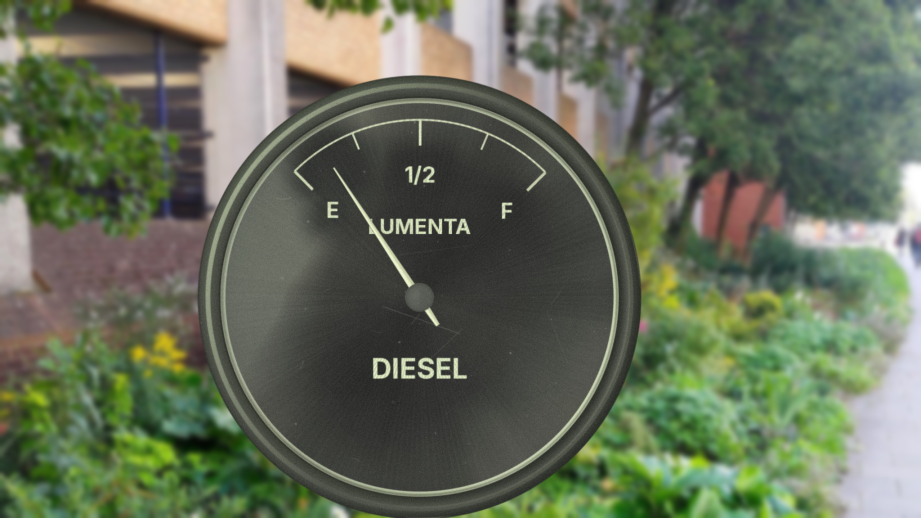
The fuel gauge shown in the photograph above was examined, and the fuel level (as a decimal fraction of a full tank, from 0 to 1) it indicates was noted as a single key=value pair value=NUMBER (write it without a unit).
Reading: value=0.125
